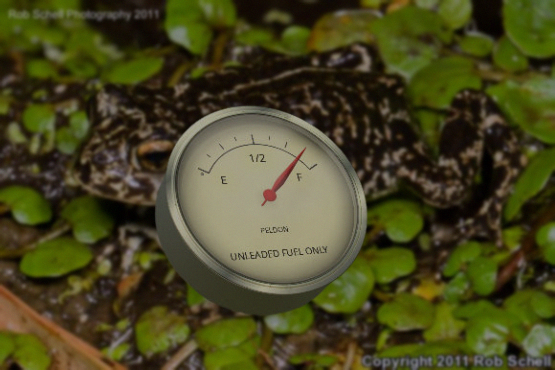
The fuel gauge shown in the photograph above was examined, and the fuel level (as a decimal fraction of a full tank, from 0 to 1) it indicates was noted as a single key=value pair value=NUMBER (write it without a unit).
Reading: value=0.875
